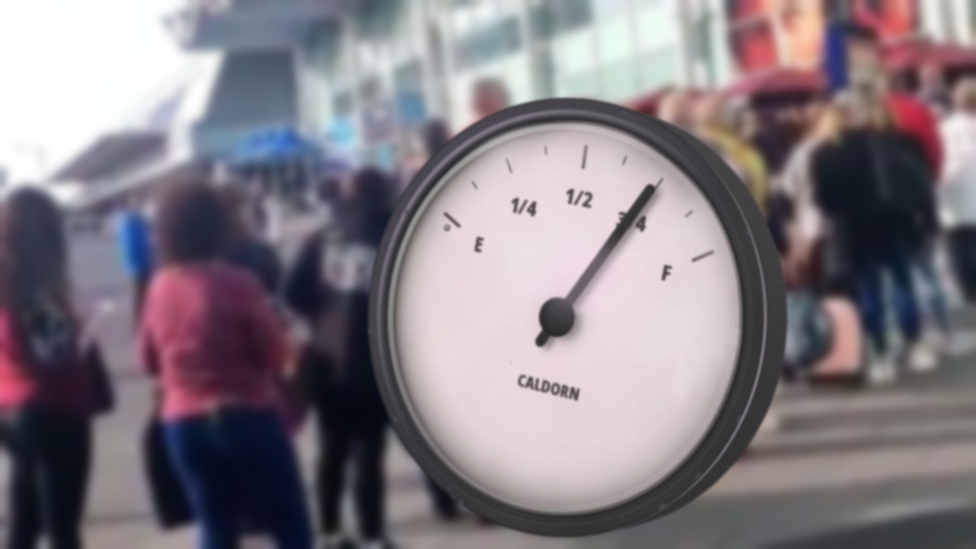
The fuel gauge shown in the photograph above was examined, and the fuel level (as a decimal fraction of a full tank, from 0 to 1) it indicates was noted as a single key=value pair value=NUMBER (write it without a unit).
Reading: value=0.75
